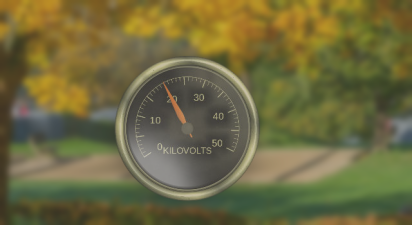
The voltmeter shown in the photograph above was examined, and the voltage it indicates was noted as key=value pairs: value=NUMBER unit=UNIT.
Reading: value=20 unit=kV
